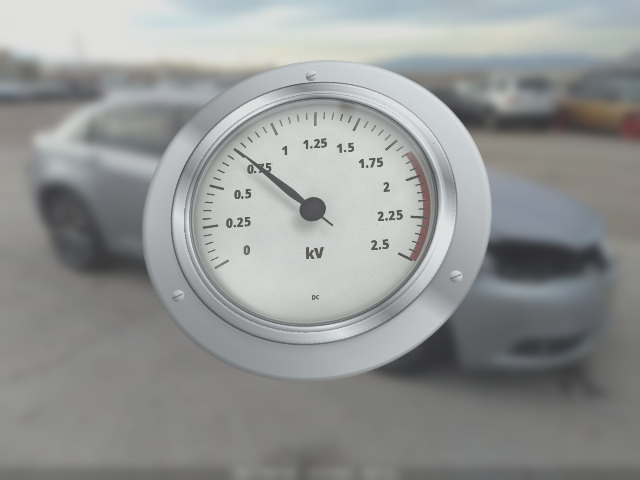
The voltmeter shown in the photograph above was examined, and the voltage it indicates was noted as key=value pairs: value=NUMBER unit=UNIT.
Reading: value=0.75 unit=kV
